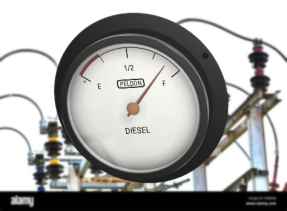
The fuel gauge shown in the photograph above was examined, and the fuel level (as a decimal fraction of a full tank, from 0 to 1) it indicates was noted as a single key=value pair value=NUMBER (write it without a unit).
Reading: value=0.875
